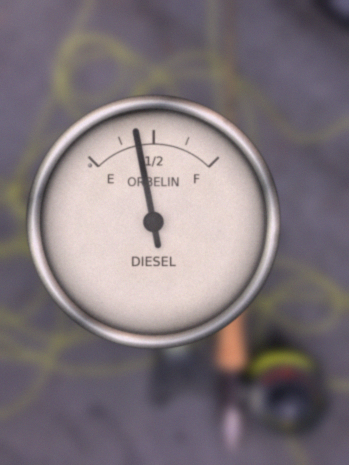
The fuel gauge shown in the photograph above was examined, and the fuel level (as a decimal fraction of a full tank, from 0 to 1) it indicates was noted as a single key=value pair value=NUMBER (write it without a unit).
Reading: value=0.375
